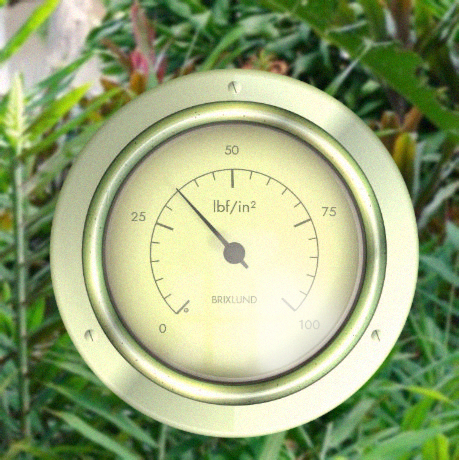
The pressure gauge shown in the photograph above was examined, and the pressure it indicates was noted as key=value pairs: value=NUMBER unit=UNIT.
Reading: value=35 unit=psi
